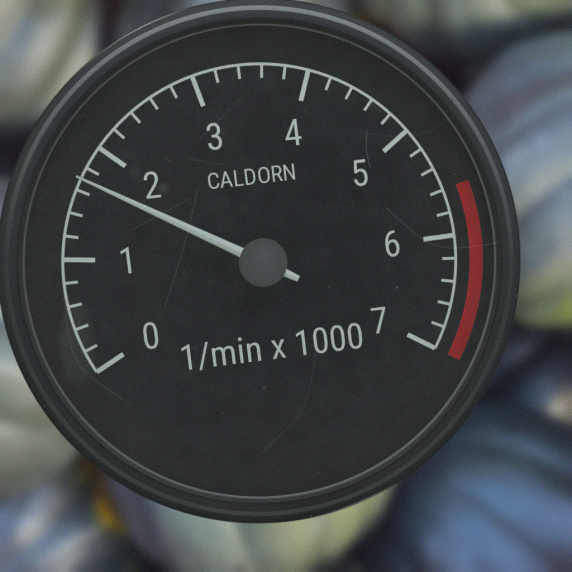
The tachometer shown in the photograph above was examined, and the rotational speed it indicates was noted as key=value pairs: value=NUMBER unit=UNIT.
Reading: value=1700 unit=rpm
